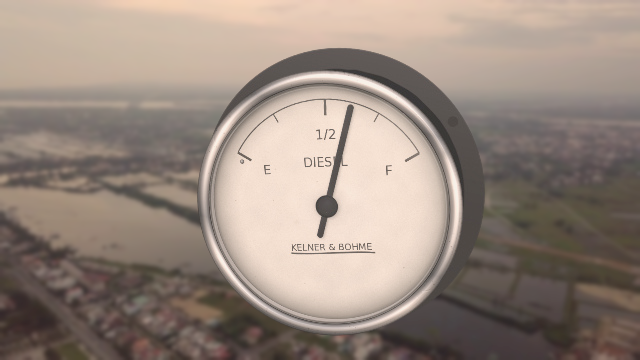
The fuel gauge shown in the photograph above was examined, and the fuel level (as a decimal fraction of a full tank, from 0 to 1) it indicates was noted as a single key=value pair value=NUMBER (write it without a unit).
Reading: value=0.625
